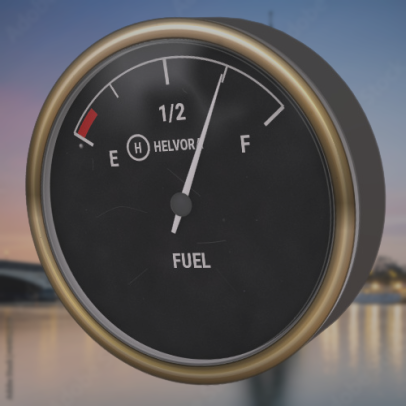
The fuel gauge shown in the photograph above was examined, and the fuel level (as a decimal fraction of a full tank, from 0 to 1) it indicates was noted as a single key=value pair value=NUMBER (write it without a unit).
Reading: value=0.75
